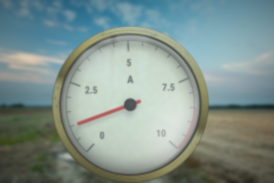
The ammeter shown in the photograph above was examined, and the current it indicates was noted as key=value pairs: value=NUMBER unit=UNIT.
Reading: value=1 unit=A
